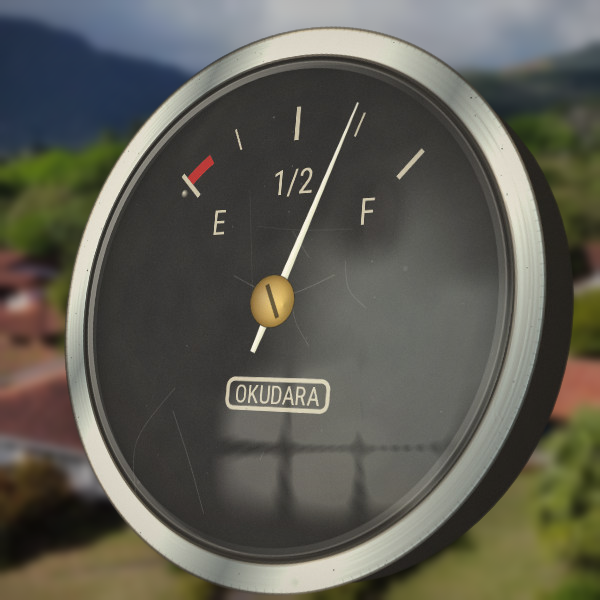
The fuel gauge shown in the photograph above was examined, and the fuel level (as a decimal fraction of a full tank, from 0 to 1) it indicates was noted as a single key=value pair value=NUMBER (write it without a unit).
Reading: value=0.75
